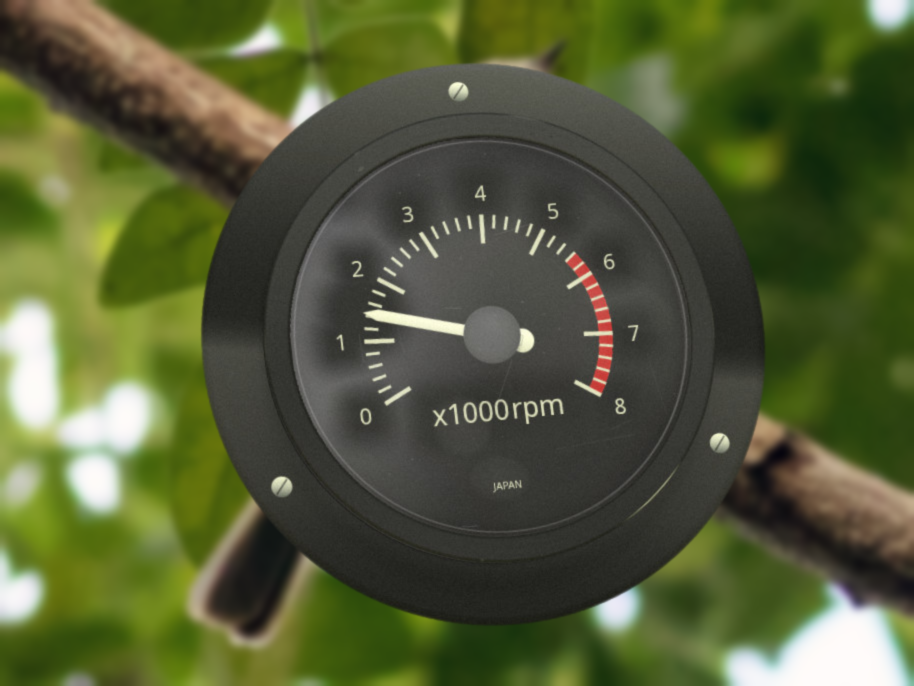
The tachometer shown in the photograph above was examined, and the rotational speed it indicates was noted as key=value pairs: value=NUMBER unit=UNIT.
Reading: value=1400 unit=rpm
